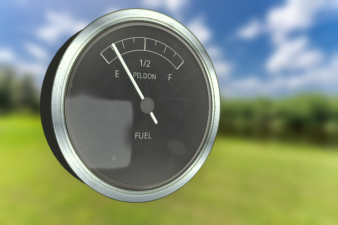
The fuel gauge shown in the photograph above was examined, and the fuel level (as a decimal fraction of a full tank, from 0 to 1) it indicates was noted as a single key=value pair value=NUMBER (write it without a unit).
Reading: value=0.125
